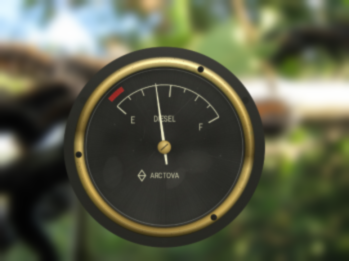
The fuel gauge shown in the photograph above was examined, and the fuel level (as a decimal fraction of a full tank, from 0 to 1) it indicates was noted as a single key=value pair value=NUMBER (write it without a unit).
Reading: value=0.375
